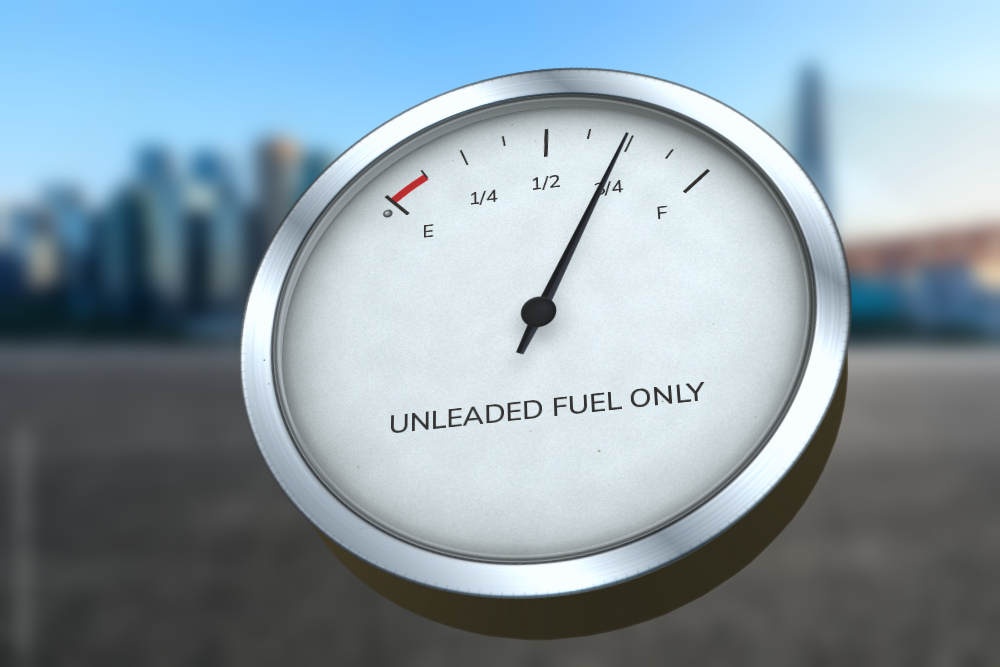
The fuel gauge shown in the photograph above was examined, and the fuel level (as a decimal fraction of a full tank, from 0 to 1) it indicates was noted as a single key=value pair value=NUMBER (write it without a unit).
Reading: value=0.75
